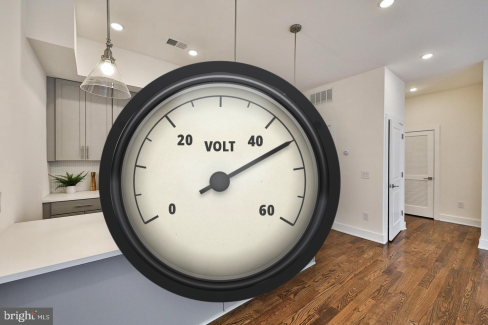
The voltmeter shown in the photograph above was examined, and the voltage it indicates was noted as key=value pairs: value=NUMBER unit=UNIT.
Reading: value=45 unit=V
